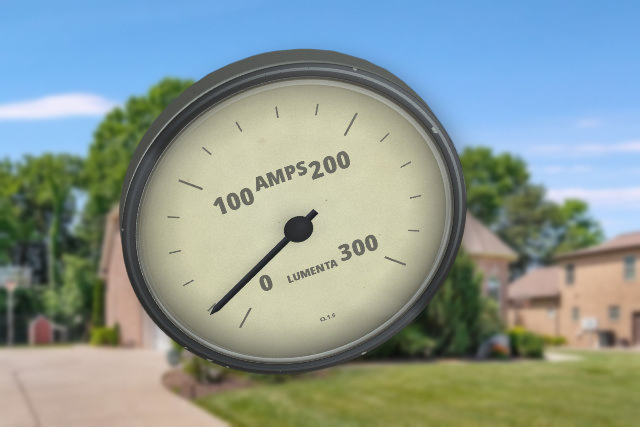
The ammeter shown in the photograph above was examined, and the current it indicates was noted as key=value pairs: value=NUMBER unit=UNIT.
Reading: value=20 unit=A
